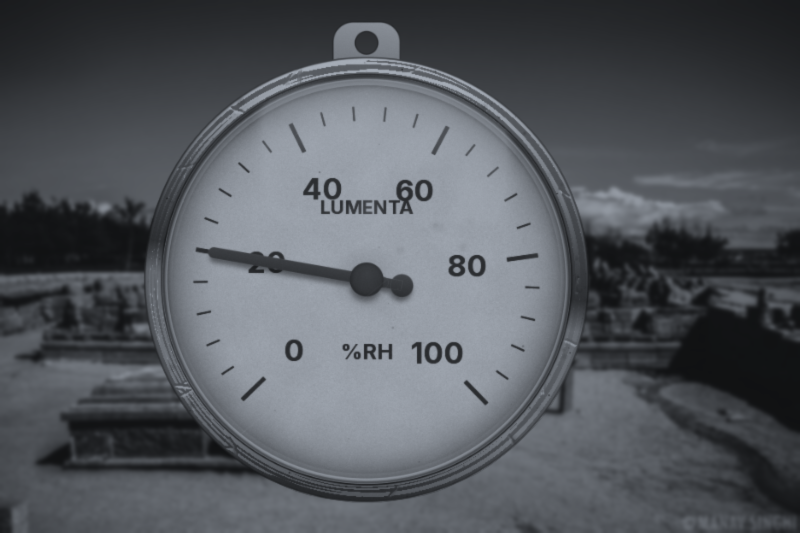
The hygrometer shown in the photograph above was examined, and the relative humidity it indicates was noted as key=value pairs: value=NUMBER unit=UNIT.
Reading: value=20 unit=%
